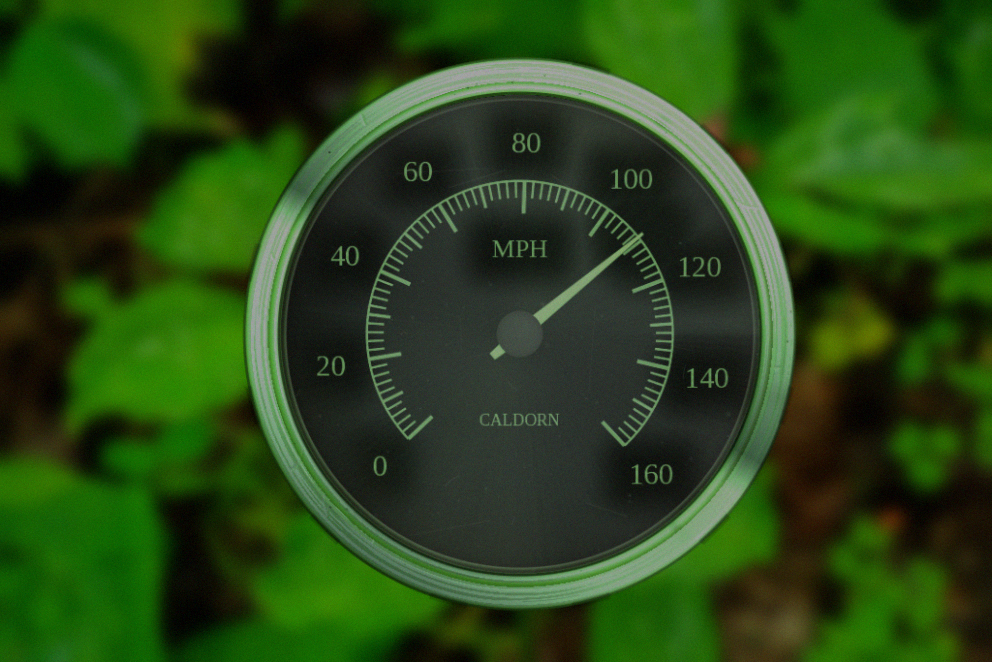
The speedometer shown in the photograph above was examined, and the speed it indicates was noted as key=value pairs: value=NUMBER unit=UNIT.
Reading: value=109 unit=mph
